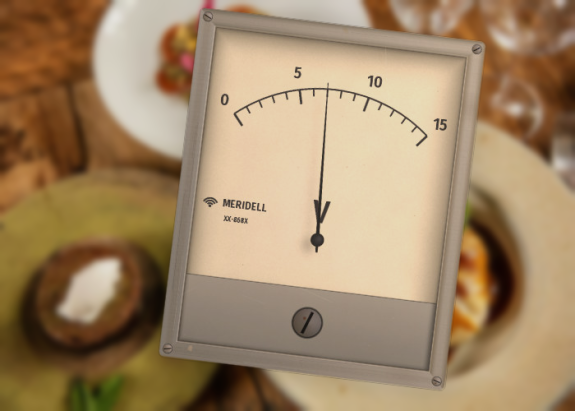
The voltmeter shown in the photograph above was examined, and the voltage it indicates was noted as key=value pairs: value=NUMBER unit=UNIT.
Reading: value=7 unit=V
